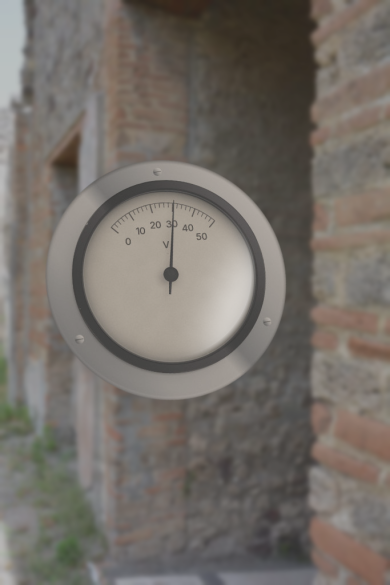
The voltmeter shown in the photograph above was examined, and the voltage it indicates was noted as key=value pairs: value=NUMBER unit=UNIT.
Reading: value=30 unit=V
